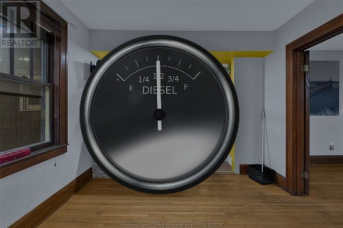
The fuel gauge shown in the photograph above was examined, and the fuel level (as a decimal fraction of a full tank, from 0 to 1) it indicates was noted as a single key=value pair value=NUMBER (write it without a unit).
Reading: value=0.5
